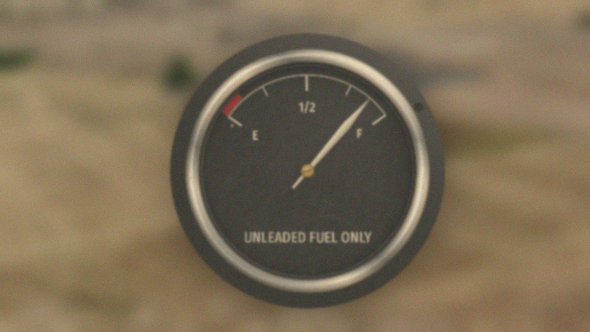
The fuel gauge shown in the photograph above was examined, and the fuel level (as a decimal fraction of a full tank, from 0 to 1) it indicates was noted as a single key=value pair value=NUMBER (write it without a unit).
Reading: value=0.875
